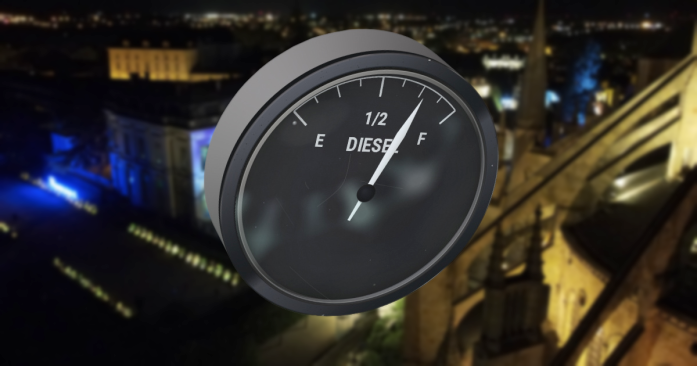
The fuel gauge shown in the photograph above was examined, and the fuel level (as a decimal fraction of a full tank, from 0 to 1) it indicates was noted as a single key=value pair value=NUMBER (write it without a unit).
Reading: value=0.75
